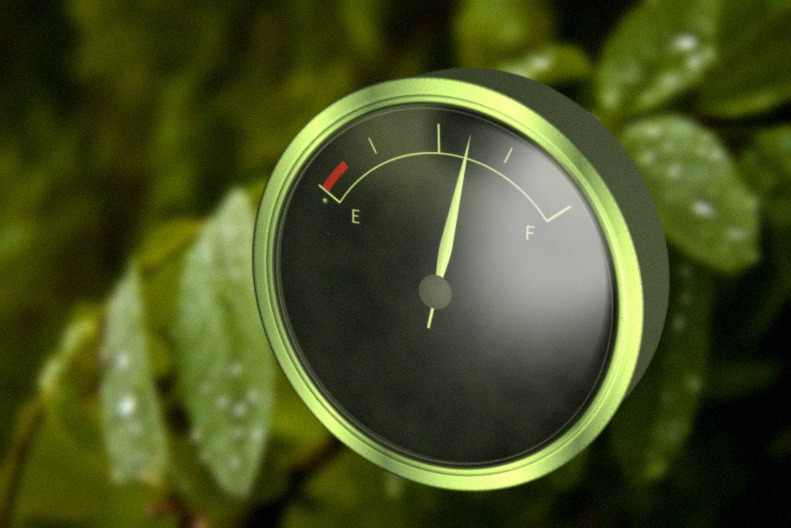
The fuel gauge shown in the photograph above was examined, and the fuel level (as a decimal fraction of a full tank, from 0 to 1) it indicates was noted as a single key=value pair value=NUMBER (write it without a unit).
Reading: value=0.625
